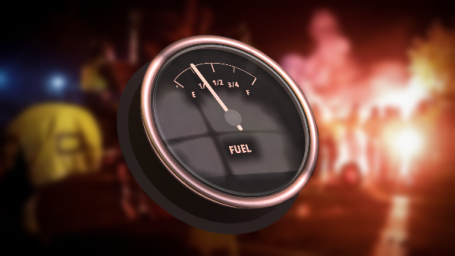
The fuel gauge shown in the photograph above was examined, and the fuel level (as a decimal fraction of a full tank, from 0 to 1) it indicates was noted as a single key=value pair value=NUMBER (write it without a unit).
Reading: value=0.25
